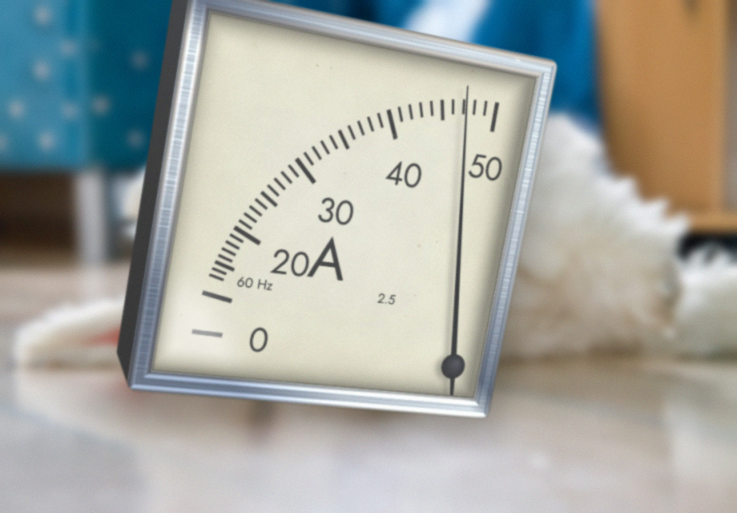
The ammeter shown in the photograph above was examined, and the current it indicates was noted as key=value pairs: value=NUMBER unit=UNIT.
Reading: value=47 unit=A
